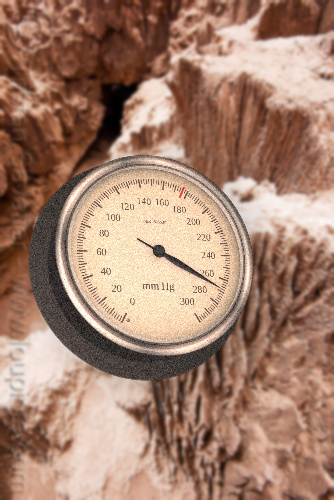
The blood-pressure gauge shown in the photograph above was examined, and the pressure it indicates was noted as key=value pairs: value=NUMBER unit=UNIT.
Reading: value=270 unit=mmHg
